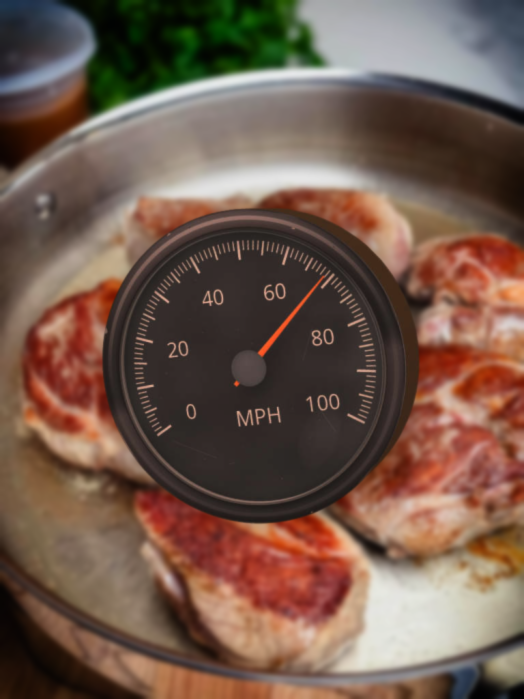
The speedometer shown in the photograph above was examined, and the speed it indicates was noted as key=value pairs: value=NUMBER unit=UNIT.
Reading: value=69 unit=mph
